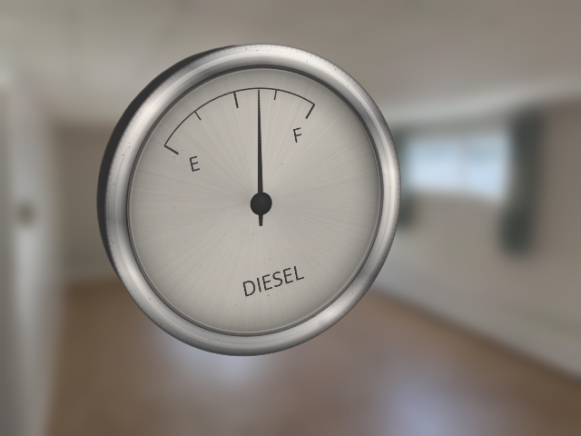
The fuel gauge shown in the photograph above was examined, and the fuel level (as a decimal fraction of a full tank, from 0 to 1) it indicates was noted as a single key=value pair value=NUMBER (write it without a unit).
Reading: value=0.625
